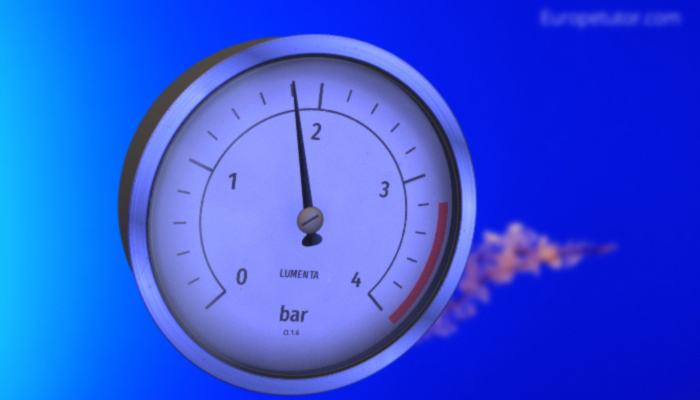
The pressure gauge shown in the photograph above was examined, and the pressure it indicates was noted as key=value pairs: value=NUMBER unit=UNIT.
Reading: value=1.8 unit=bar
